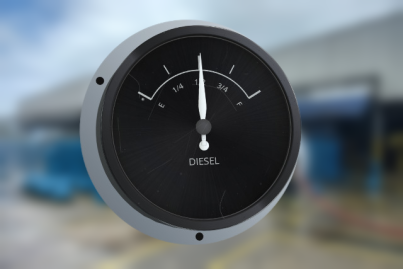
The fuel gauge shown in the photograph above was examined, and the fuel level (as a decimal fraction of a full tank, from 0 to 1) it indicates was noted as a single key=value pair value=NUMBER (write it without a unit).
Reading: value=0.5
